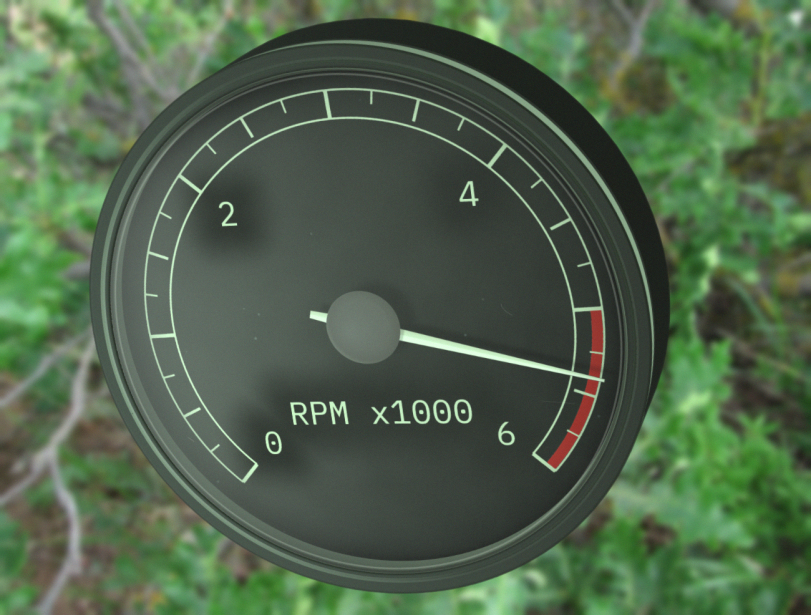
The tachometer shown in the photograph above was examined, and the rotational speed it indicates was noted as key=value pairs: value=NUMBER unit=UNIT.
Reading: value=5375 unit=rpm
